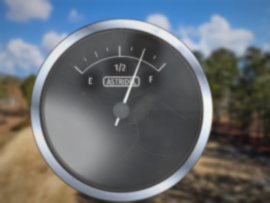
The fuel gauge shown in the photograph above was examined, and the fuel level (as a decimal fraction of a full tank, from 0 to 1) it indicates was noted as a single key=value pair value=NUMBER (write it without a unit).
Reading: value=0.75
